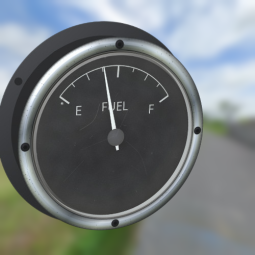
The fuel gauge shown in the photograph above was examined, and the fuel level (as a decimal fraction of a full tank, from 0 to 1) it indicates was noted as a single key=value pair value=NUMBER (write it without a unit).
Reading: value=0.375
